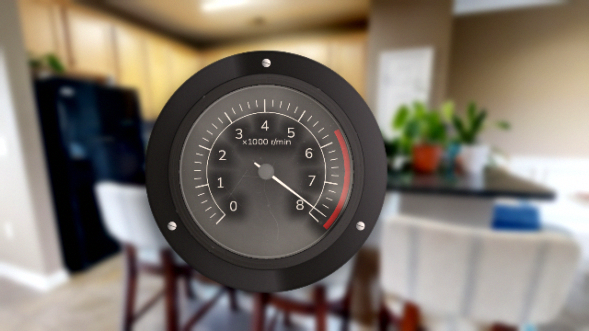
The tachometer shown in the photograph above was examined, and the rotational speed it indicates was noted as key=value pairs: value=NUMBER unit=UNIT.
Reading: value=7800 unit=rpm
